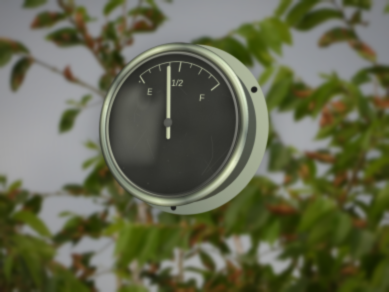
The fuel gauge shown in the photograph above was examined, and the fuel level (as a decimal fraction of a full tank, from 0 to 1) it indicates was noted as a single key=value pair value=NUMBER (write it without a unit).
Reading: value=0.375
